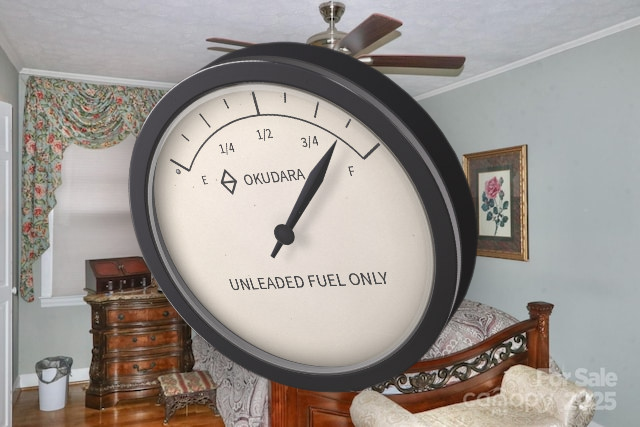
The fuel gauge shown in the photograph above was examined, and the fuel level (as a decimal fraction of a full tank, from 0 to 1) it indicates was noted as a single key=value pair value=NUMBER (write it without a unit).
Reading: value=0.875
